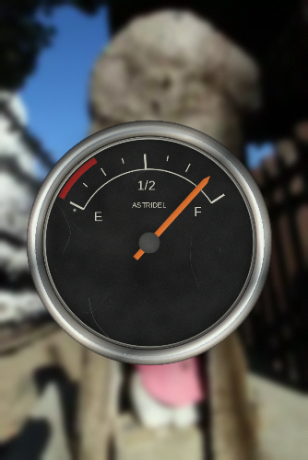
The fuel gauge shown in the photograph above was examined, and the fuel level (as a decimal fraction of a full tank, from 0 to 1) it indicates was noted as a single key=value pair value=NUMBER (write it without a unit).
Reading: value=0.875
